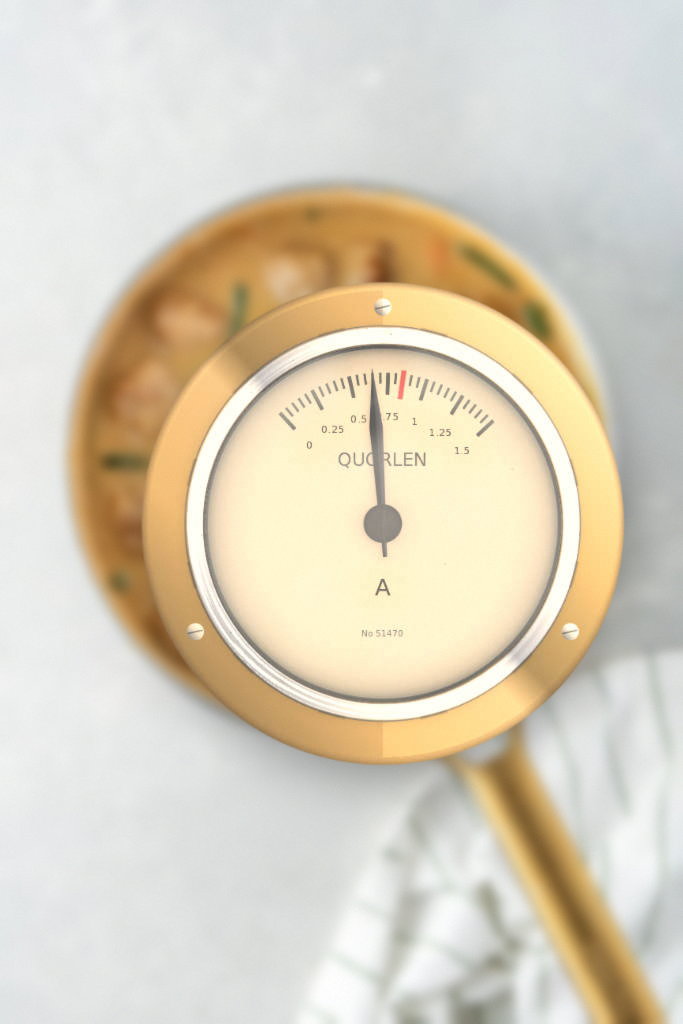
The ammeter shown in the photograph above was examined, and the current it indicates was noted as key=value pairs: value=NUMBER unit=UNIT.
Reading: value=0.65 unit=A
